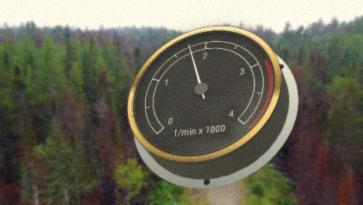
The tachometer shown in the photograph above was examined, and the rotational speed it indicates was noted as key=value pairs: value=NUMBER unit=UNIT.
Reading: value=1750 unit=rpm
